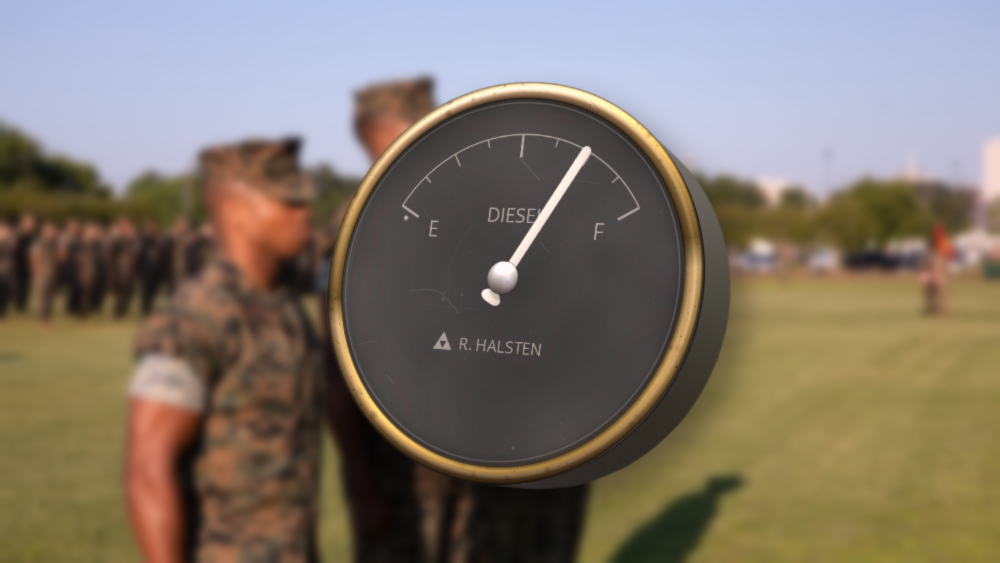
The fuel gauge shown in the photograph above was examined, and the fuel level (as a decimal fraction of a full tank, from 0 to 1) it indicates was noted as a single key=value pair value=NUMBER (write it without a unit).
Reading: value=0.75
